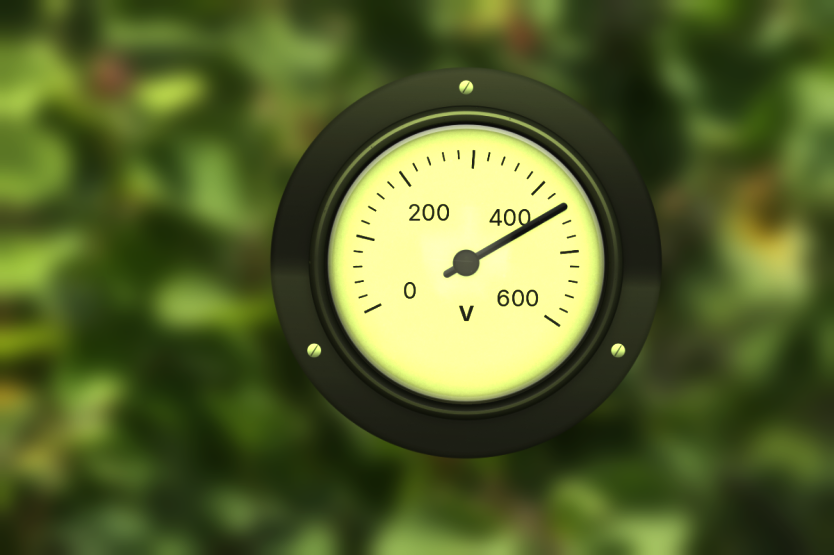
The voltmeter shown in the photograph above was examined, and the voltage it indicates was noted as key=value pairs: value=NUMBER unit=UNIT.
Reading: value=440 unit=V
